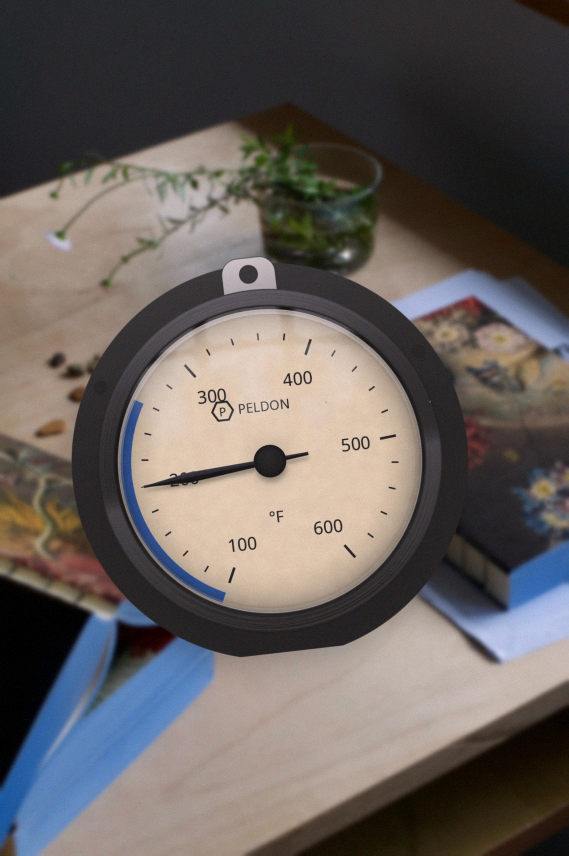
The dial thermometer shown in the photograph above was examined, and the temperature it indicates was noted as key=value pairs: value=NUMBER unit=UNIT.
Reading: value=200 unit=°F
